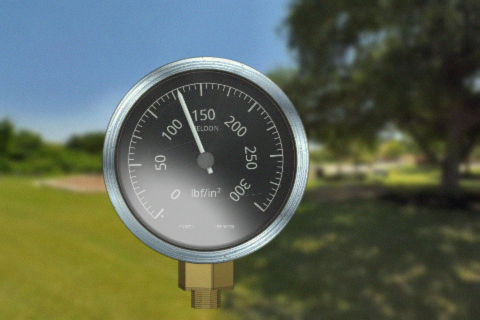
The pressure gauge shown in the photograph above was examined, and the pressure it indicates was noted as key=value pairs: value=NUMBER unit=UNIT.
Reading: value=130 unit=psi
